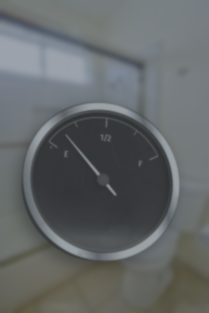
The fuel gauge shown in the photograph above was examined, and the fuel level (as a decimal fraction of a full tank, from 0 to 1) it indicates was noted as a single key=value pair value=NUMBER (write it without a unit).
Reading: value=0.125
